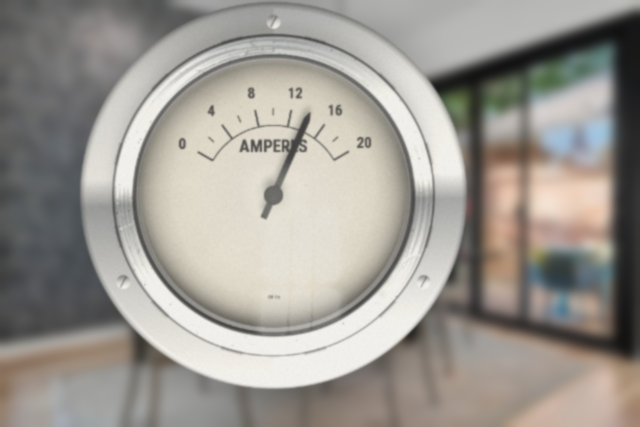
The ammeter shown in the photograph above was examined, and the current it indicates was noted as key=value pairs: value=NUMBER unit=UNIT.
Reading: value=14 unit=A
